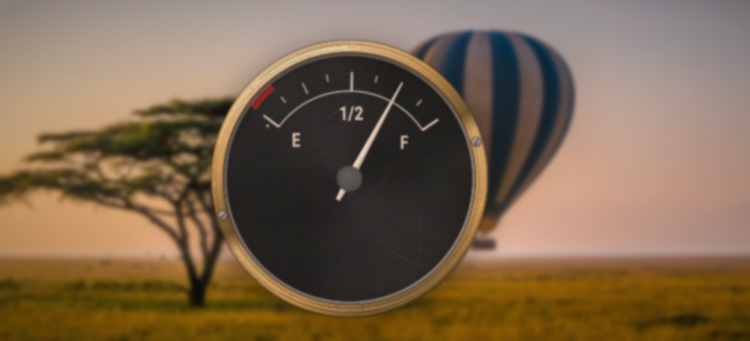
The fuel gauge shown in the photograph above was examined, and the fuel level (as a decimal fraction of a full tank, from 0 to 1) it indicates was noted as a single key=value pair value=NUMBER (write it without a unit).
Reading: value=0.75
